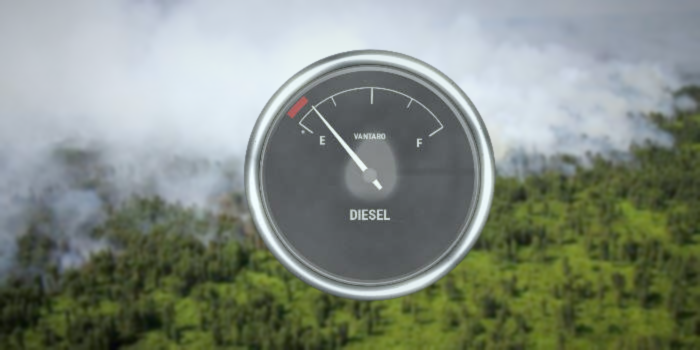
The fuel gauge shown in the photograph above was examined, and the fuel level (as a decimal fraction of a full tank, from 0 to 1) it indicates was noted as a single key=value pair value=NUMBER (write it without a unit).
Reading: value=0.125
